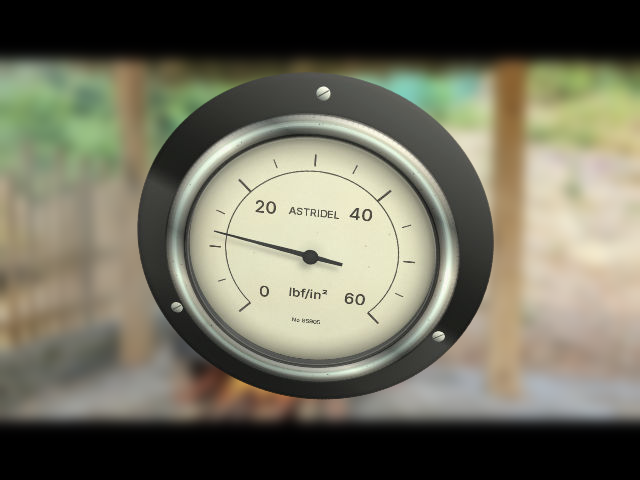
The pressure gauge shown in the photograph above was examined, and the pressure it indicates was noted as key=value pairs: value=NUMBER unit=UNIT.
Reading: value=12.5 unit=psi
